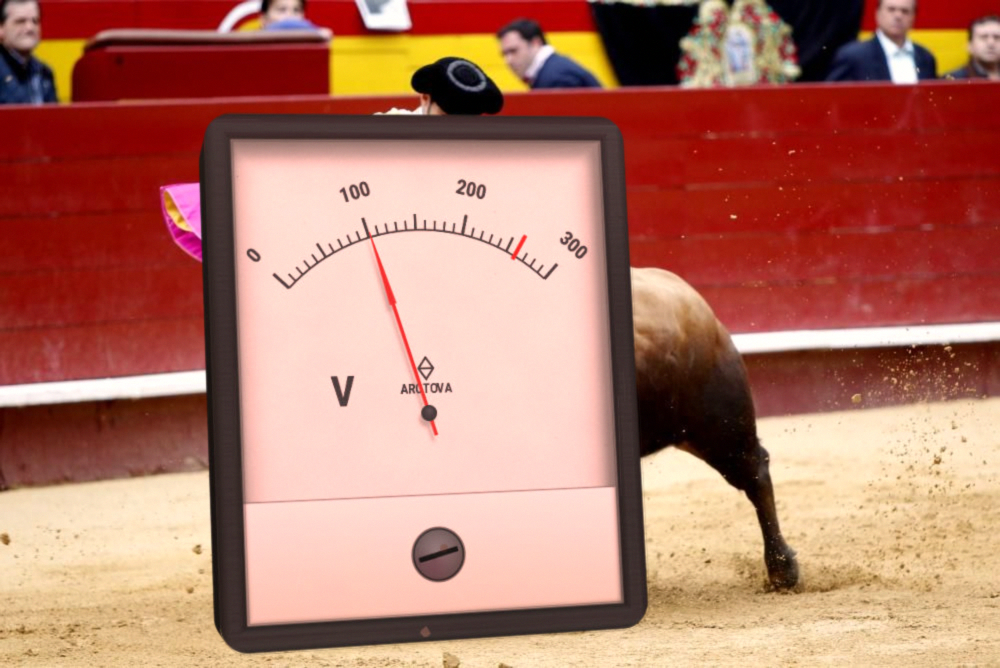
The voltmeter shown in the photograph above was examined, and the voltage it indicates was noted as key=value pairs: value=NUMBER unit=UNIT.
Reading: value=100 unit=V
